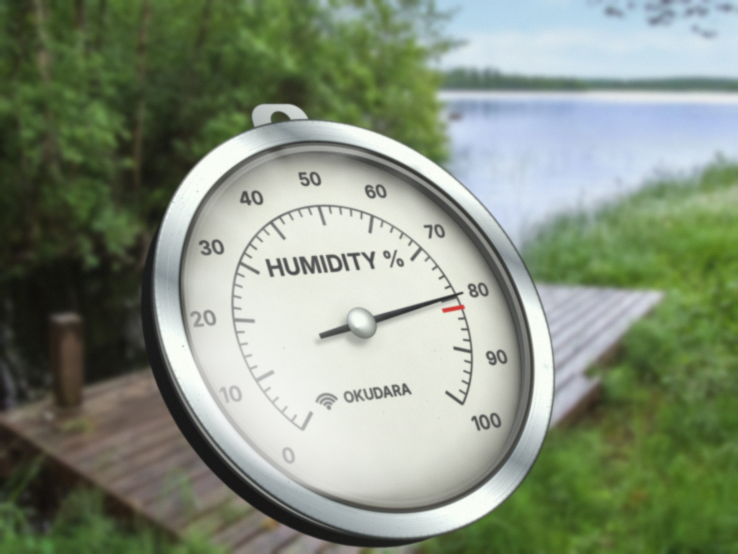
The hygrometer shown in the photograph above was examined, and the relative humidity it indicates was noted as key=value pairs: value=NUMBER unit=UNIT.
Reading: value=80 unit=%
